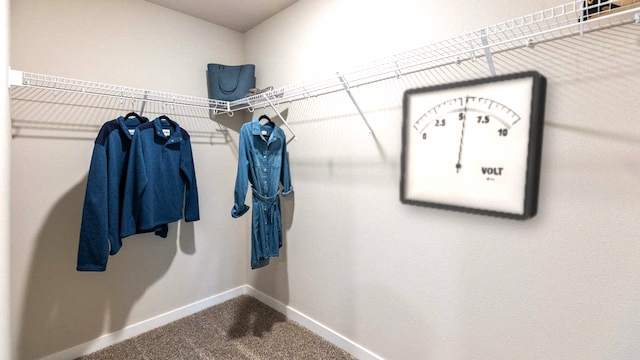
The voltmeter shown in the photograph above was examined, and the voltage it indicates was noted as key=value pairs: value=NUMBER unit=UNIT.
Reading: value=5.5 unit=V
